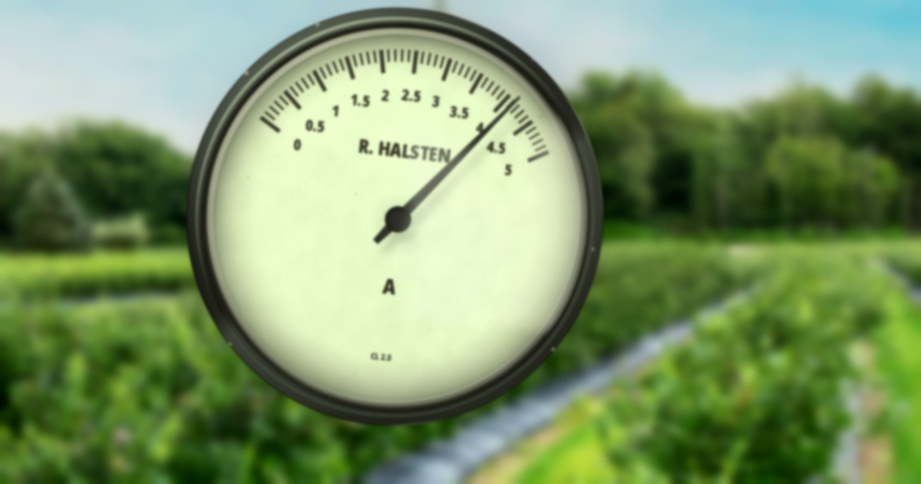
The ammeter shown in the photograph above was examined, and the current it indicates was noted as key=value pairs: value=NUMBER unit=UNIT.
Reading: value=4.1 unit=A
